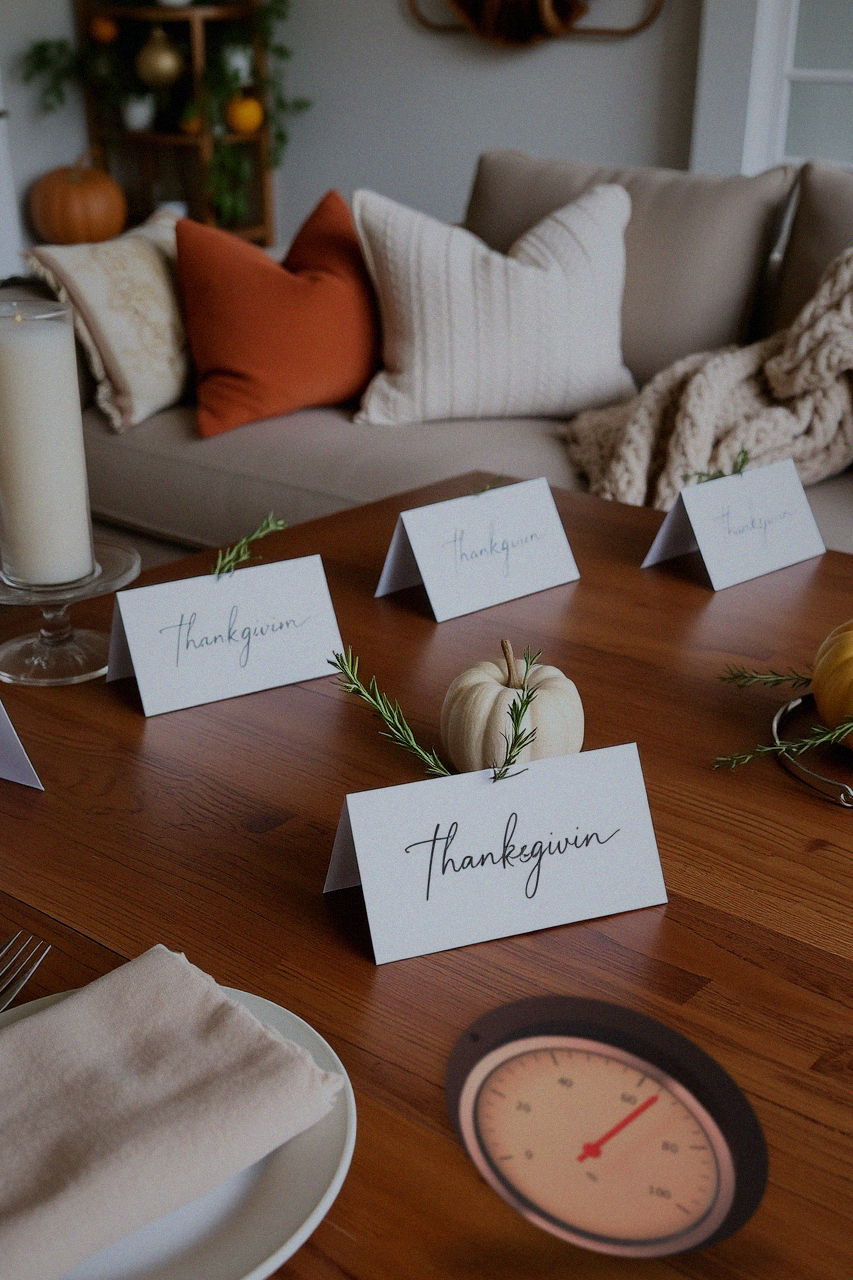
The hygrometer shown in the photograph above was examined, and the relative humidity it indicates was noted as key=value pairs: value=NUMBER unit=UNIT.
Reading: value=64 unit=%
